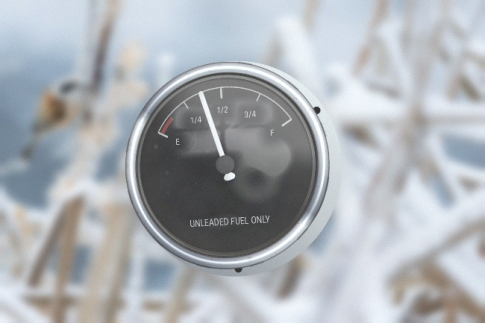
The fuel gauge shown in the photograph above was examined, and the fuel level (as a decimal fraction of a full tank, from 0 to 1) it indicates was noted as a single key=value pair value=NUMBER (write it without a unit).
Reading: value=0.375
